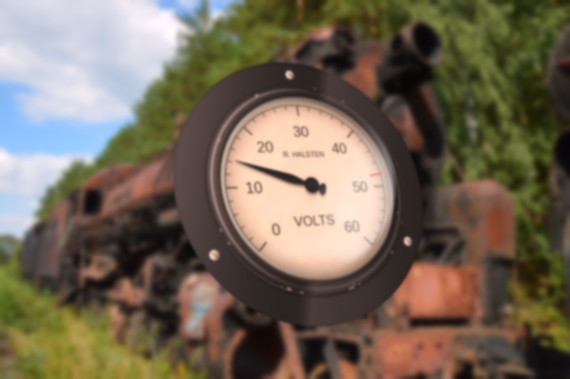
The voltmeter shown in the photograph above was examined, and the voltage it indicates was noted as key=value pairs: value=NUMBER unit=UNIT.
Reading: value=14 unit=V
